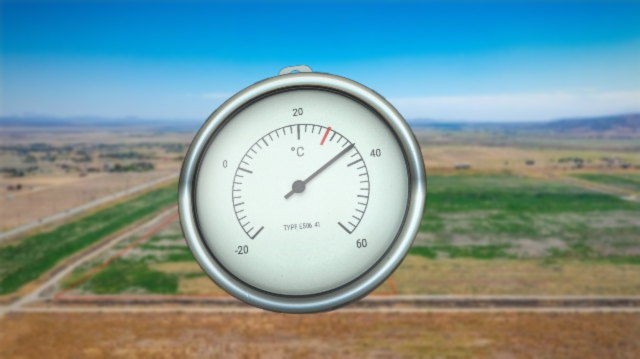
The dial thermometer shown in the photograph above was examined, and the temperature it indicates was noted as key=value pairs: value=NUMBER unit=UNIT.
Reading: value=36 unit=°C
